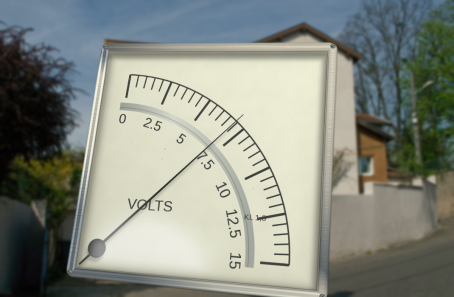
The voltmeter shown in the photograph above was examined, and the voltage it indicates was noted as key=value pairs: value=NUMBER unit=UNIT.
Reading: value=7 unit=V
